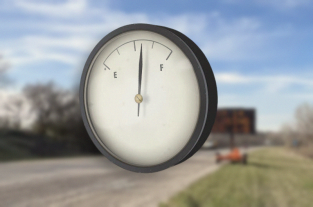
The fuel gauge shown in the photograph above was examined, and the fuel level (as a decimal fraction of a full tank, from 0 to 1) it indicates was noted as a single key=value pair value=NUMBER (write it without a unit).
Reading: value=0.625
